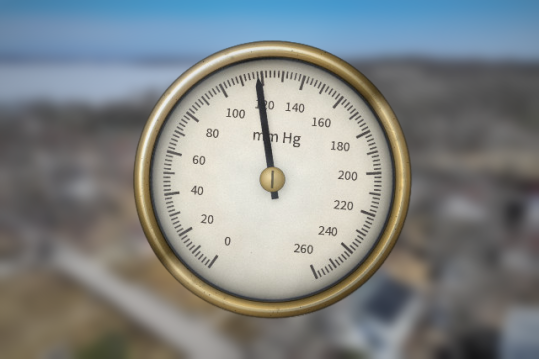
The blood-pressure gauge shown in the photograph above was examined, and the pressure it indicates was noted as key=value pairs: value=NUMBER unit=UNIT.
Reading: value=118 unit=mmHg
